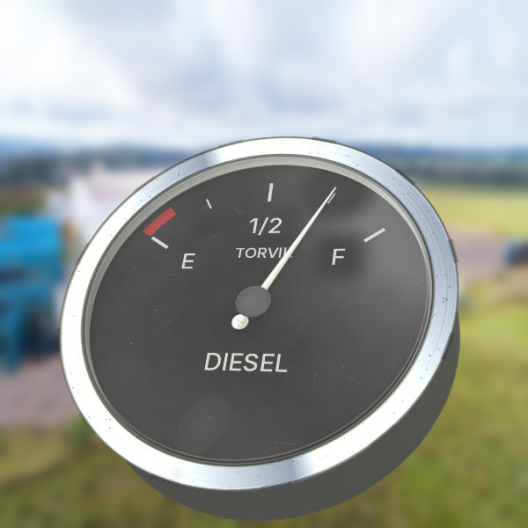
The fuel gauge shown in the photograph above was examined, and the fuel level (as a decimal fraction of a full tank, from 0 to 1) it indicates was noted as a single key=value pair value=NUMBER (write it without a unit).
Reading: value=0.75
